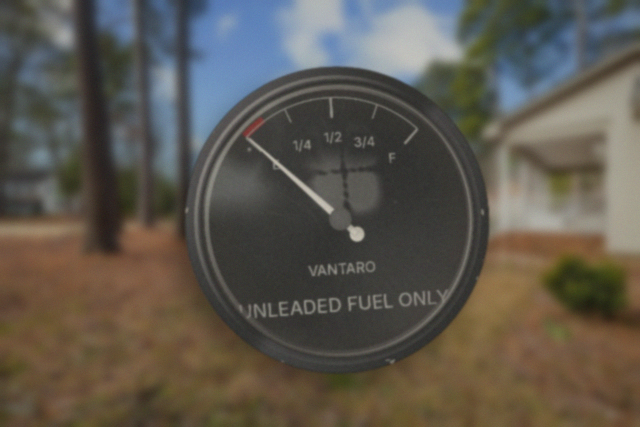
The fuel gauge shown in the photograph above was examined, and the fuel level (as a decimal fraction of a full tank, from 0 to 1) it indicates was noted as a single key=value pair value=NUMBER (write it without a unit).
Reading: value=0
